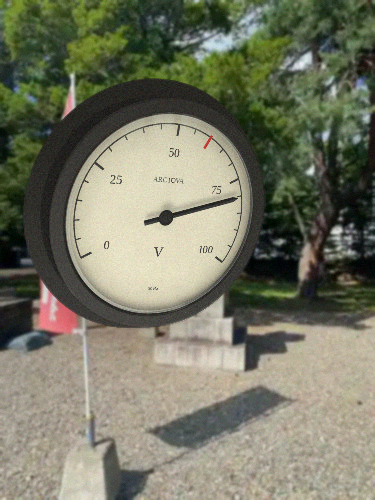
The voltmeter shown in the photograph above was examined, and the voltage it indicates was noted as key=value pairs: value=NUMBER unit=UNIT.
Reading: value=80 unit=V
